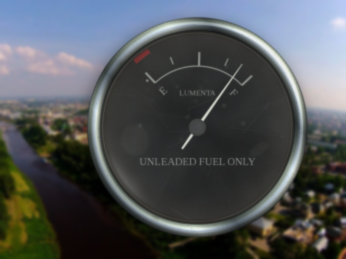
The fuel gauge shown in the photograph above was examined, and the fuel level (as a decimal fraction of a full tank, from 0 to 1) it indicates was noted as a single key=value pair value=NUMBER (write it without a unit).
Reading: value=0.875
